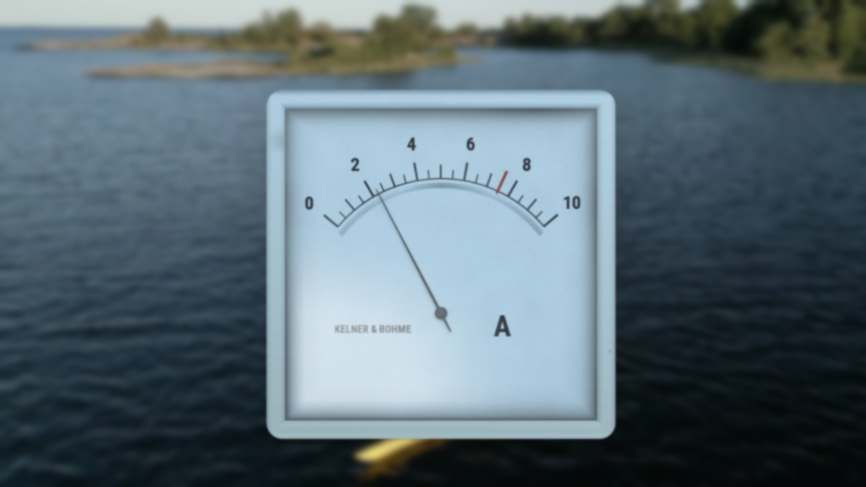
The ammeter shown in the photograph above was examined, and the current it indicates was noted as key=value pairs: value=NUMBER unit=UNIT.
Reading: value=2.25 unit=A
